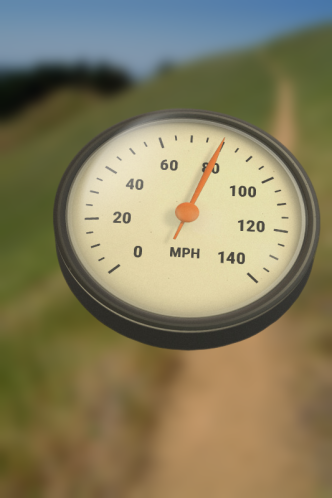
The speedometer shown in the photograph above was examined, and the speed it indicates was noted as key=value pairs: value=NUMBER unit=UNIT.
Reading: value=80 unit=mph
